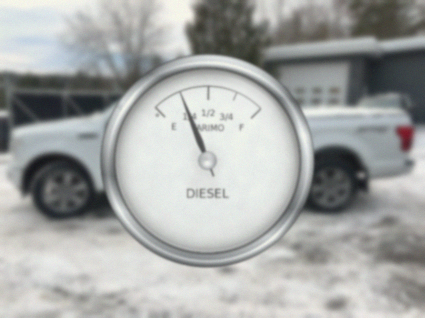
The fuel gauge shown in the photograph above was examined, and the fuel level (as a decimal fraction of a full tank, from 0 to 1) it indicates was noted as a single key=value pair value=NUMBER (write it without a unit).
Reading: value=0.25
